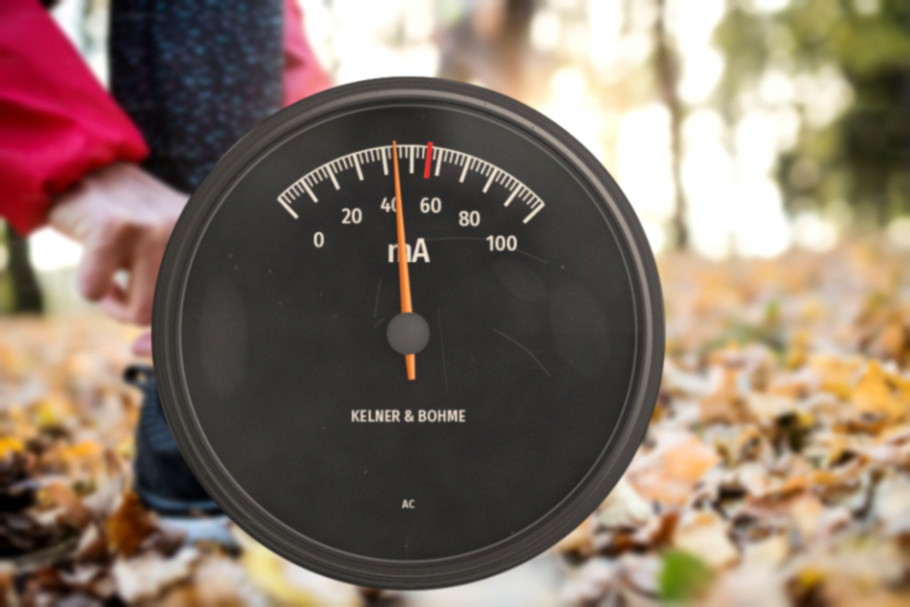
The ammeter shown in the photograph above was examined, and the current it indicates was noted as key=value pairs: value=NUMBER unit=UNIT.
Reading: value=44 unit=mA
